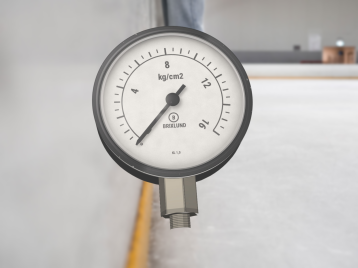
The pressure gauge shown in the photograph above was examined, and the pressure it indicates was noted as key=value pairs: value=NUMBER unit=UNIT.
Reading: value=0 unit=kg/cm²
